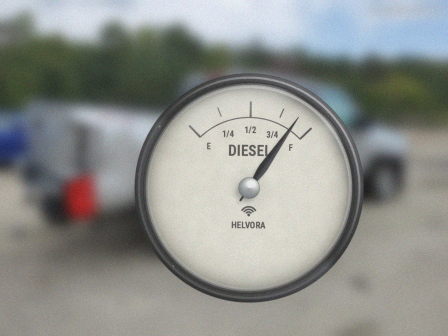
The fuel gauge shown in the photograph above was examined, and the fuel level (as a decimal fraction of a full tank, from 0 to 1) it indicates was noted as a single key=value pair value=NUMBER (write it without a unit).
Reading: value=0.875
